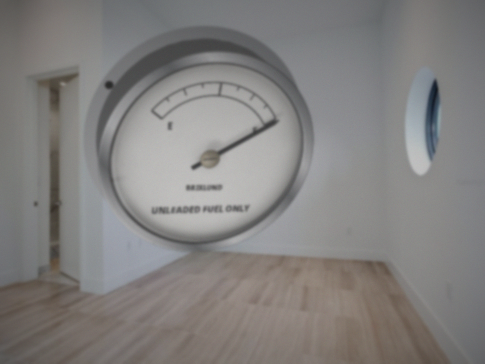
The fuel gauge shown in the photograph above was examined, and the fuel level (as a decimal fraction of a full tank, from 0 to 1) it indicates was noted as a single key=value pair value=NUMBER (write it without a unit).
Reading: value=1
